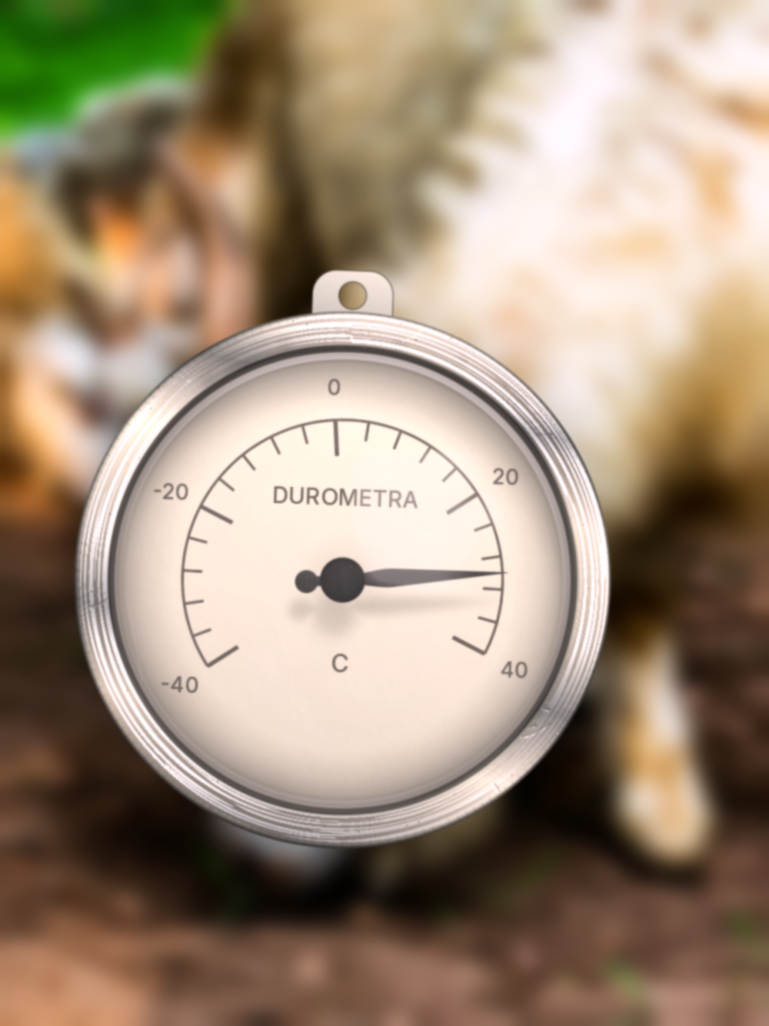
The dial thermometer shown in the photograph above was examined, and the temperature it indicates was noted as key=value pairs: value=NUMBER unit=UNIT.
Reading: value=30 unit=°C
